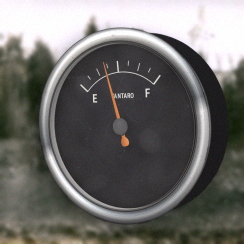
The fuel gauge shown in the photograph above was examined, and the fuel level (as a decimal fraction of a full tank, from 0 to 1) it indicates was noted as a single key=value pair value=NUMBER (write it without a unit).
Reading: value=0.375
